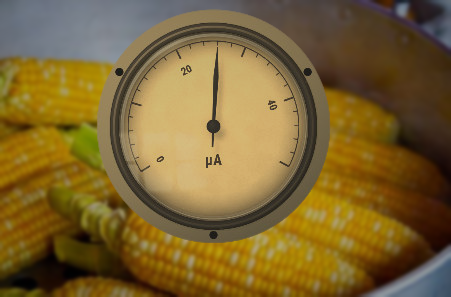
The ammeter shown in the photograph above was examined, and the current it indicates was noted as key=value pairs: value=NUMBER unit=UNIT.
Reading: value=26 unit=µA
